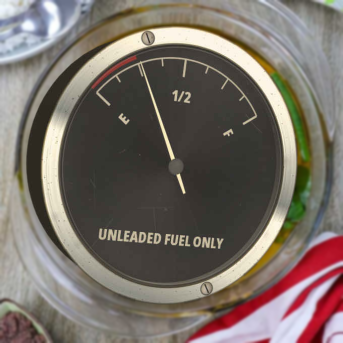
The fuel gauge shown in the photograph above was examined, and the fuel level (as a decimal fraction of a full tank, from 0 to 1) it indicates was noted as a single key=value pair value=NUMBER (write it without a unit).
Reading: value=0.25
